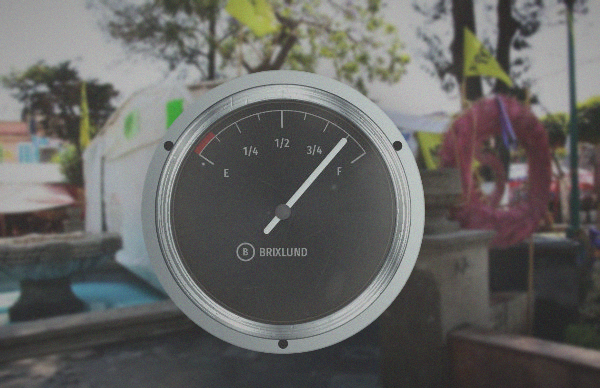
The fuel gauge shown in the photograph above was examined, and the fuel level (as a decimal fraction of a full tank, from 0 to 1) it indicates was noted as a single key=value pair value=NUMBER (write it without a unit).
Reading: value=0.875
